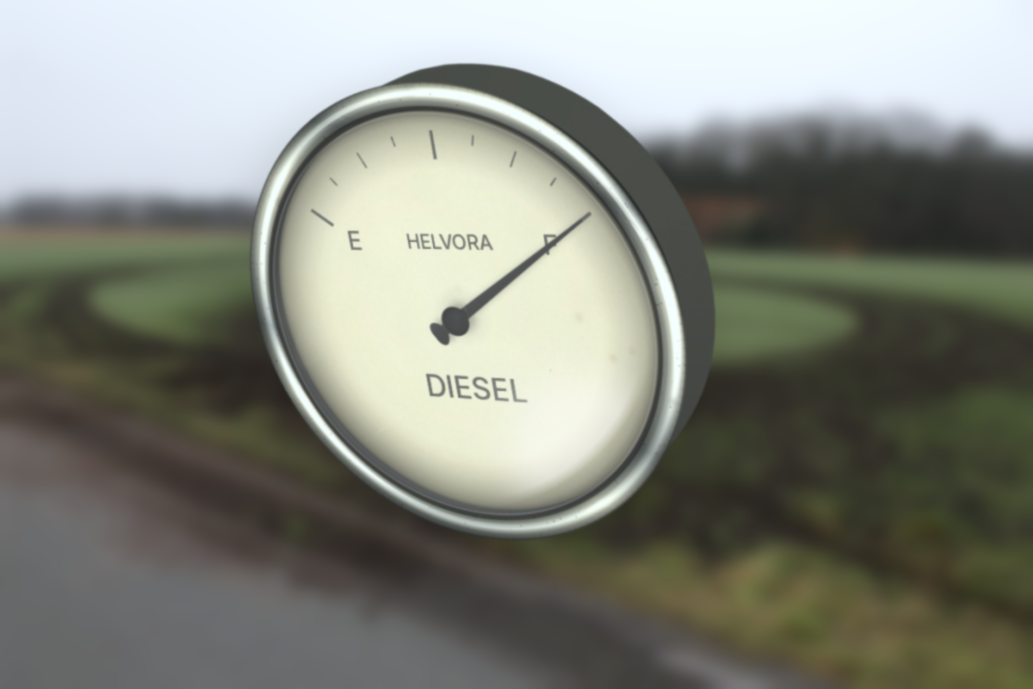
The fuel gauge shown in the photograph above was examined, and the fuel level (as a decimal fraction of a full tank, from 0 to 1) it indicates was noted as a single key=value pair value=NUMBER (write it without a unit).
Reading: value=1
